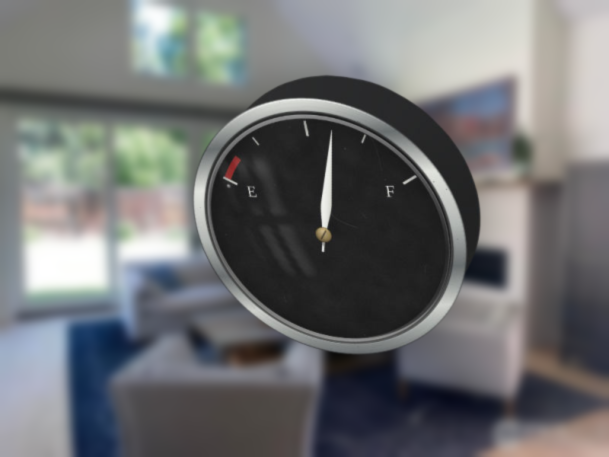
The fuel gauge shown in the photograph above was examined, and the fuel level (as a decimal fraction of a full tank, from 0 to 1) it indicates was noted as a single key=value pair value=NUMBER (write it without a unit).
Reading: value=0.625
